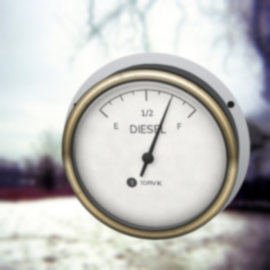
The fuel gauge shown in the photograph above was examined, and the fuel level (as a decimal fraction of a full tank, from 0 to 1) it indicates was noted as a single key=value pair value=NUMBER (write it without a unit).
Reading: value=0.75
